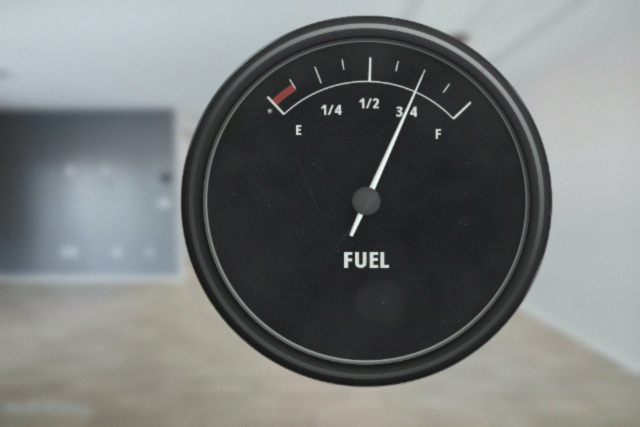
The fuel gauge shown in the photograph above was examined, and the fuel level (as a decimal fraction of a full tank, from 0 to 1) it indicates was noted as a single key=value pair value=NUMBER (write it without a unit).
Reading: value=0.75
